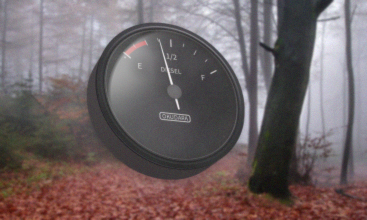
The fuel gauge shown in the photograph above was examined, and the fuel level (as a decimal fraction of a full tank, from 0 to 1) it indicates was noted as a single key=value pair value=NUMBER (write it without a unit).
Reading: value=0.375
